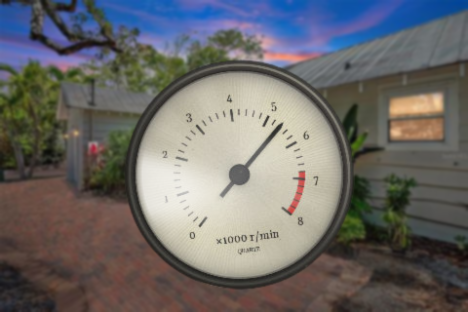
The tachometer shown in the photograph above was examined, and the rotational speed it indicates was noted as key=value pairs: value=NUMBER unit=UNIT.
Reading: value=5400 unit=rpm
